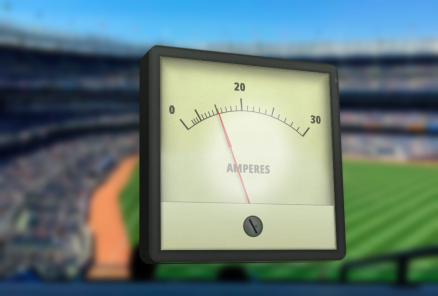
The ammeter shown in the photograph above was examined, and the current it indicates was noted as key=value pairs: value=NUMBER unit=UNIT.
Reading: value=15 unit=A
